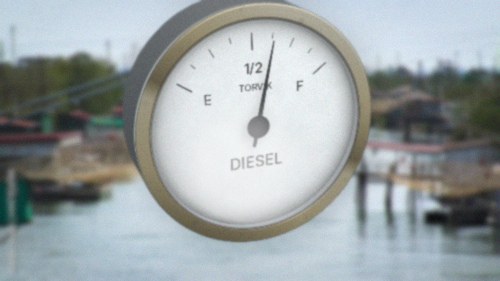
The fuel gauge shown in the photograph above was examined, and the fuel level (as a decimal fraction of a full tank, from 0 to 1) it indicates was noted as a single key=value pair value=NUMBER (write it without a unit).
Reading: value=0.625
